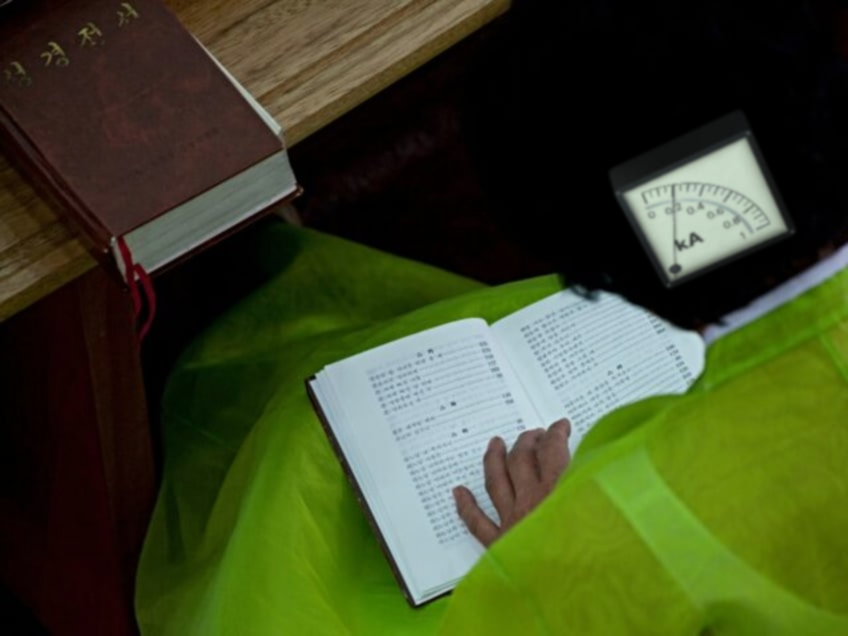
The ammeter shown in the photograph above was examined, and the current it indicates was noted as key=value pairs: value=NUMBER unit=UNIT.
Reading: value=0.2 unit=kA
